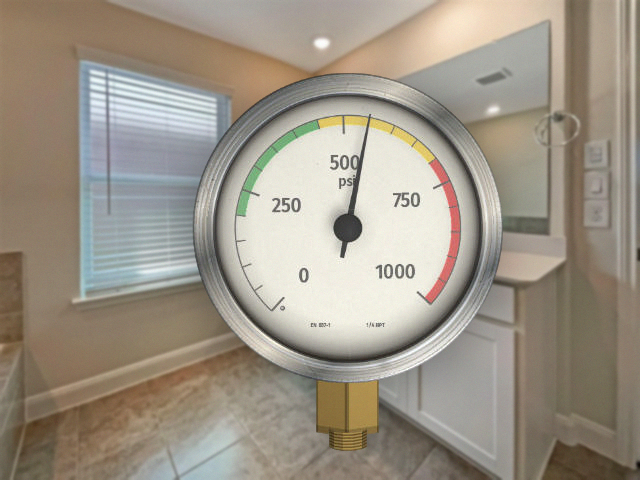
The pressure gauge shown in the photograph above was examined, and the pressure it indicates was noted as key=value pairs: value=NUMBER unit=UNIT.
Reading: value=550 unit=psi
